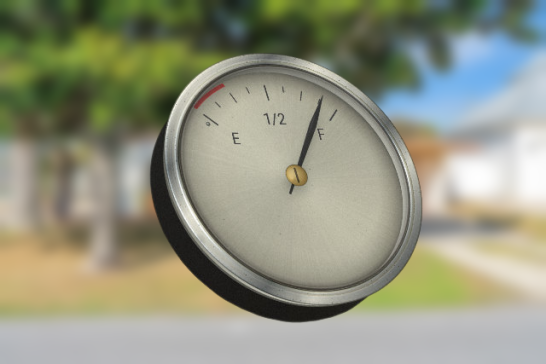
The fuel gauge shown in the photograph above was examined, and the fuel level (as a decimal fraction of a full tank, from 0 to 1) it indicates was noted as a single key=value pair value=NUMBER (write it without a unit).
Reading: value=0.875
